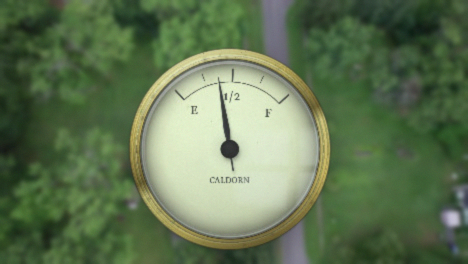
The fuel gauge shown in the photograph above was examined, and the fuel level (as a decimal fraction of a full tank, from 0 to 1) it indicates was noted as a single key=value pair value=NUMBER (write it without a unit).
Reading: value=0.375
